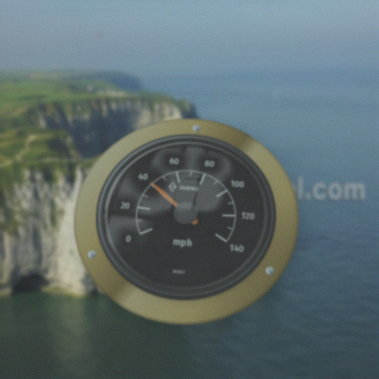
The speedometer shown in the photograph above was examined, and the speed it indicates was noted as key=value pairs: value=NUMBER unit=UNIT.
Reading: value=40 unit=mph
